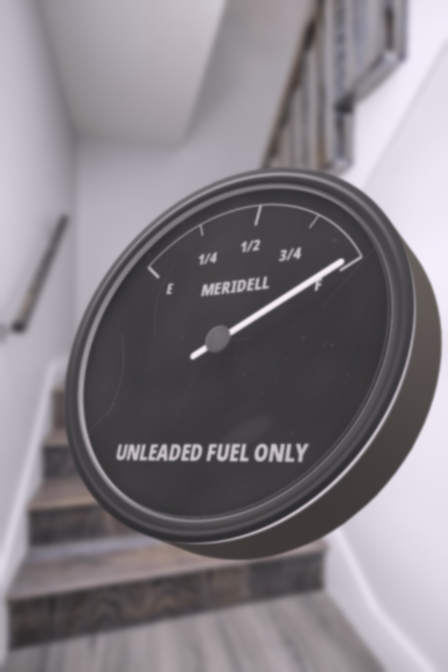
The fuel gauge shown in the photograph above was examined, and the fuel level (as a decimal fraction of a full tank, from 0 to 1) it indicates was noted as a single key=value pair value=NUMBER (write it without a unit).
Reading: value=1
